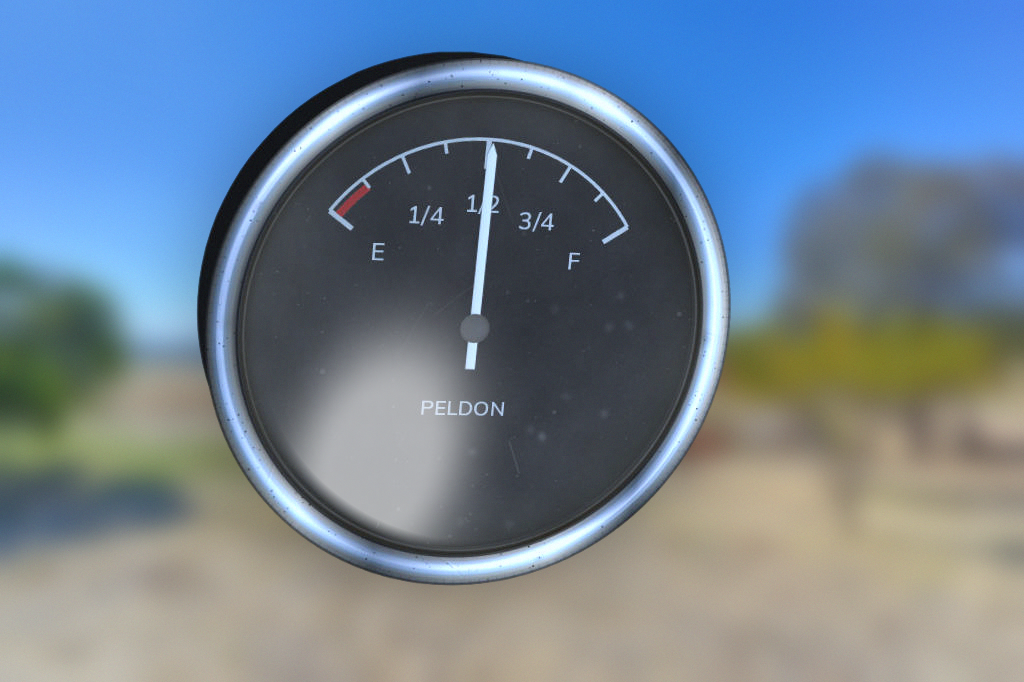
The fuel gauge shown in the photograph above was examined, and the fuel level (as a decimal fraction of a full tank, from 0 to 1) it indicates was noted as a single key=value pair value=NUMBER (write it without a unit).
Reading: value=0.5
